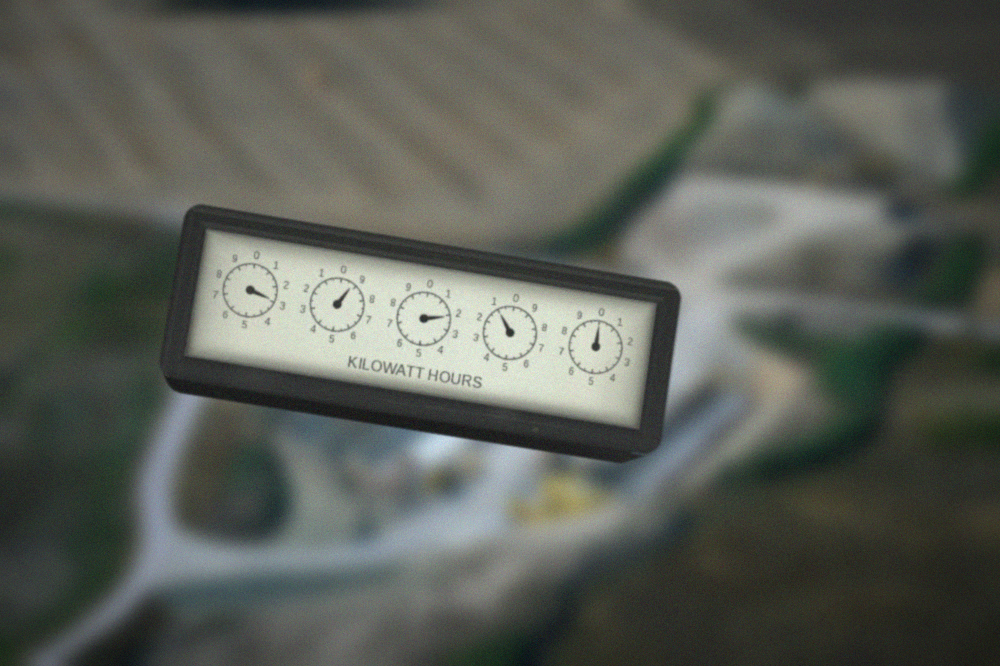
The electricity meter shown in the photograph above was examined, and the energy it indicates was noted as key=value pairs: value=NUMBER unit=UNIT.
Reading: value=29210 unit=kWh
